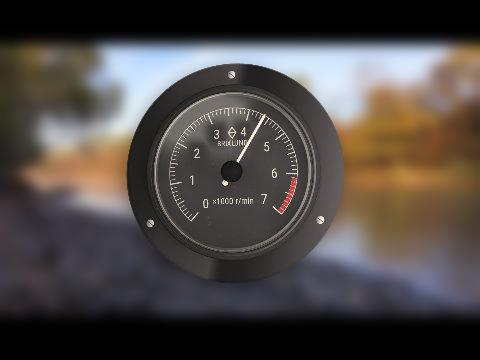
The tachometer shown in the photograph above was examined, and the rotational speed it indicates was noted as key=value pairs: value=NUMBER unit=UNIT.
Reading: value=4400 unit=rpm
